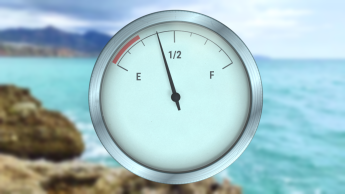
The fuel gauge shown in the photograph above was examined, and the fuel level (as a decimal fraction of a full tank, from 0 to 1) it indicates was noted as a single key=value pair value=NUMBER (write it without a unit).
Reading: value=0.375
